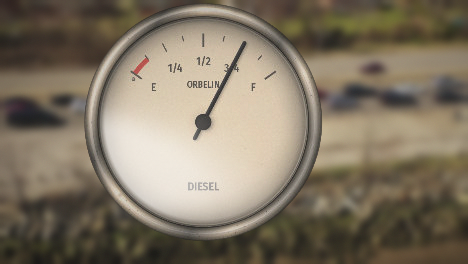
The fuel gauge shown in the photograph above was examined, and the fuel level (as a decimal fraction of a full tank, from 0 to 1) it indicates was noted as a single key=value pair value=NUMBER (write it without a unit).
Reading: value=0.75
